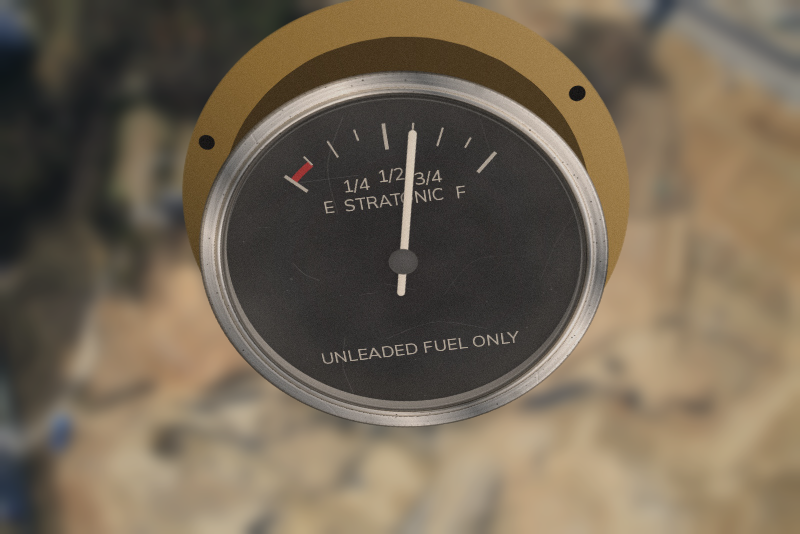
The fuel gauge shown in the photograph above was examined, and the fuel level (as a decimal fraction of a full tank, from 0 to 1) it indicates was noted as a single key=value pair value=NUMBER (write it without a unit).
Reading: value=0.625
